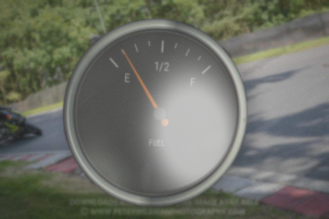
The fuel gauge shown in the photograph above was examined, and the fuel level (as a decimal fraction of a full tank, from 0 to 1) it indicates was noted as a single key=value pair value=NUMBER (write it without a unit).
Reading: value=0.125
